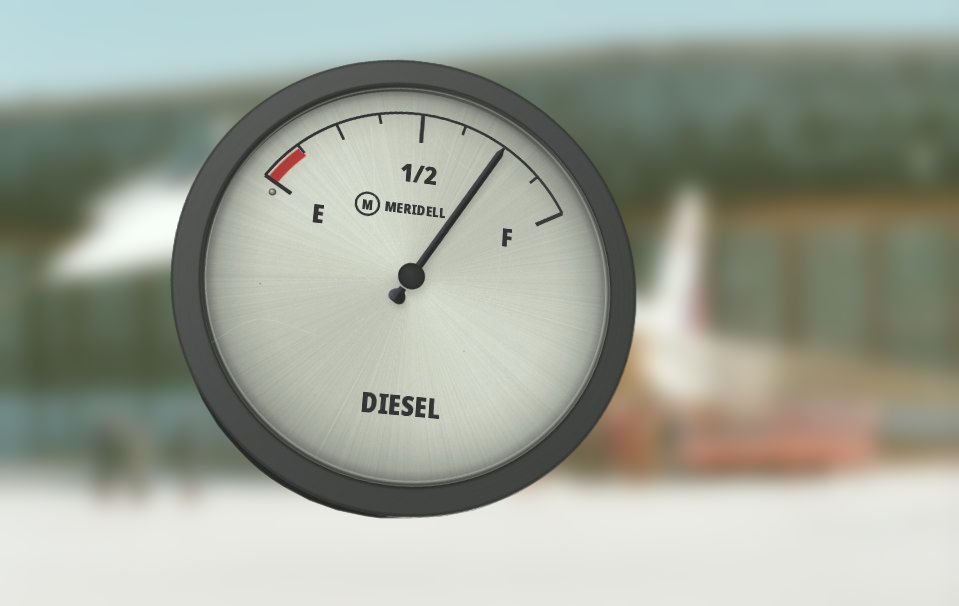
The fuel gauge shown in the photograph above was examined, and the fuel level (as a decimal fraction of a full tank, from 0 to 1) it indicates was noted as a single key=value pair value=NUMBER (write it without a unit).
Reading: value=0.75
